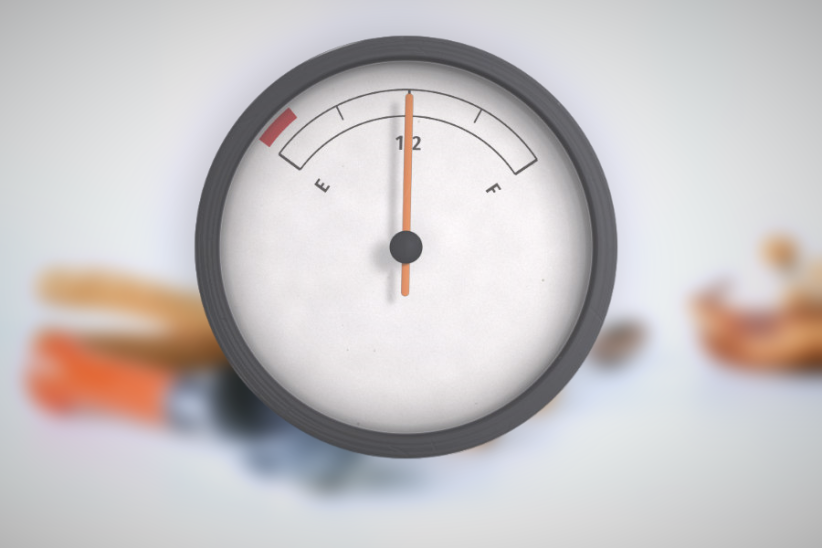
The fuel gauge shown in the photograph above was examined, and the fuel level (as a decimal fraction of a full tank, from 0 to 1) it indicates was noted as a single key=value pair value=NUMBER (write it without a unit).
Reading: value=0.5
